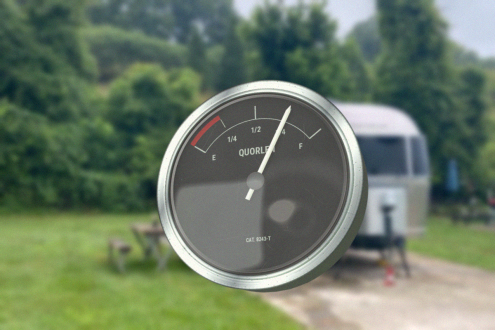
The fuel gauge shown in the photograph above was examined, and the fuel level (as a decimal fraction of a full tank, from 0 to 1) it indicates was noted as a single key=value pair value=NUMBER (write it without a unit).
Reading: value=0.75
